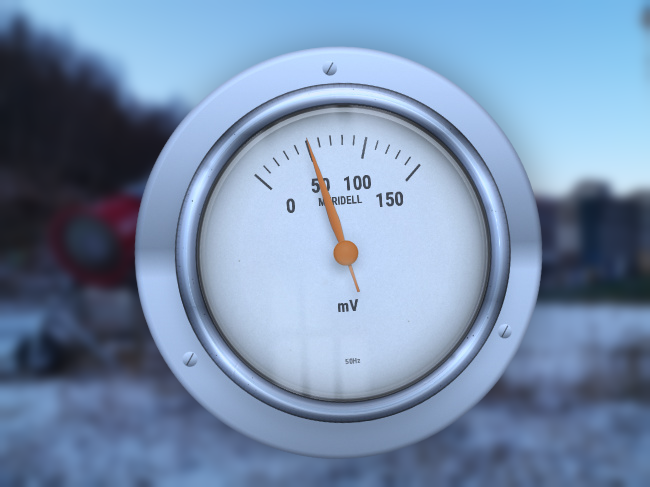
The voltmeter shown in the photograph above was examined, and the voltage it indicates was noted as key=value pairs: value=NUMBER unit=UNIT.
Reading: value=50 unit=mV
